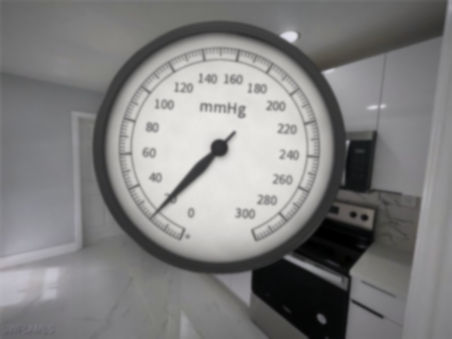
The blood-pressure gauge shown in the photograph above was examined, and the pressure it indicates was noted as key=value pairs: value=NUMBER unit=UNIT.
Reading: value=20 unit=mmHg
